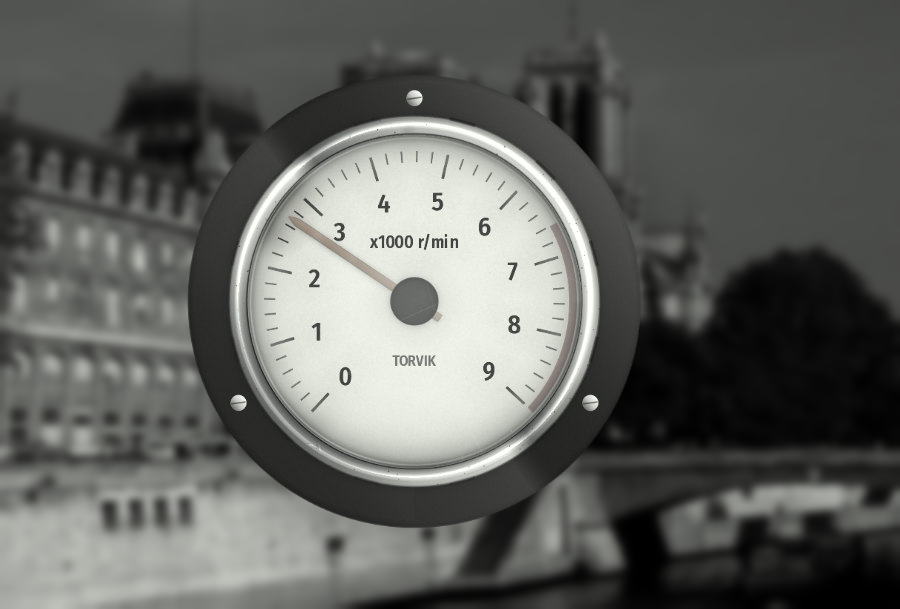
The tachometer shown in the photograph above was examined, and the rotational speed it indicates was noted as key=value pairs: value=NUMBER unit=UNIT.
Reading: value=2700 unit=rpm
